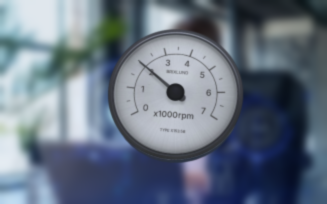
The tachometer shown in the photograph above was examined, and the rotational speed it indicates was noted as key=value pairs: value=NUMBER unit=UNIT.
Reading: value=2000 unit=rpm
